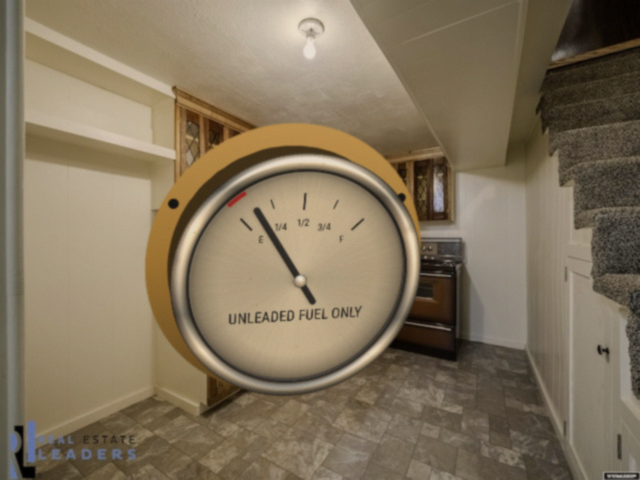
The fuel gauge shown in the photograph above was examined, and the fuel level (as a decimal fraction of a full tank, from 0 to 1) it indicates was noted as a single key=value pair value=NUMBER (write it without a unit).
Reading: value=0.125
